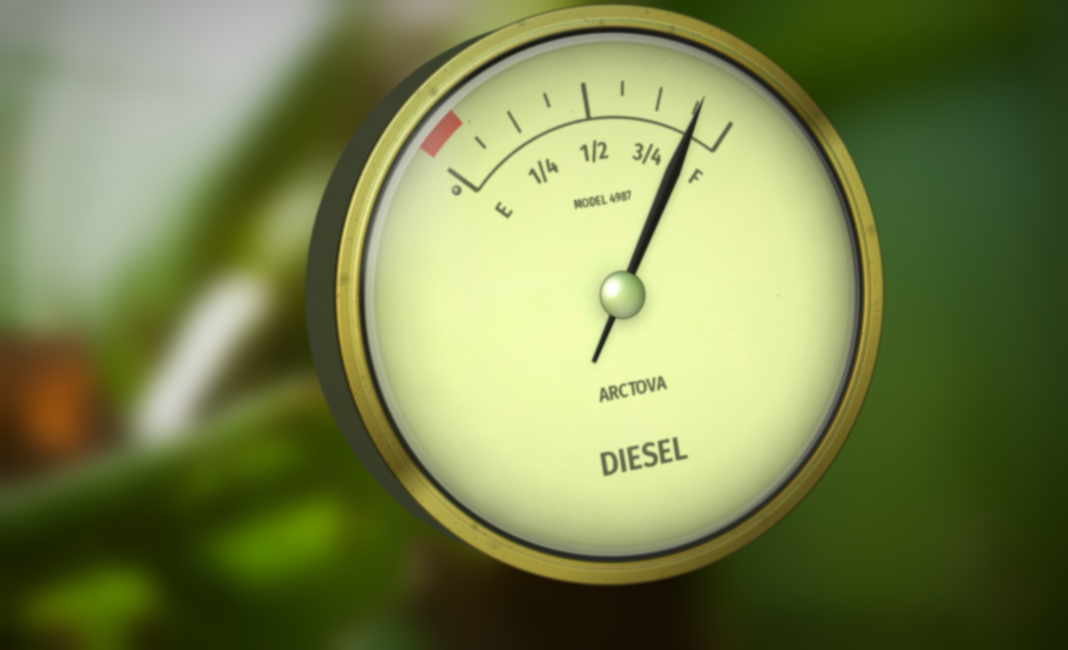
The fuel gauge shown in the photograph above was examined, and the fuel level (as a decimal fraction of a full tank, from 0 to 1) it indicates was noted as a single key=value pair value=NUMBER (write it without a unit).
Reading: value=0.875
